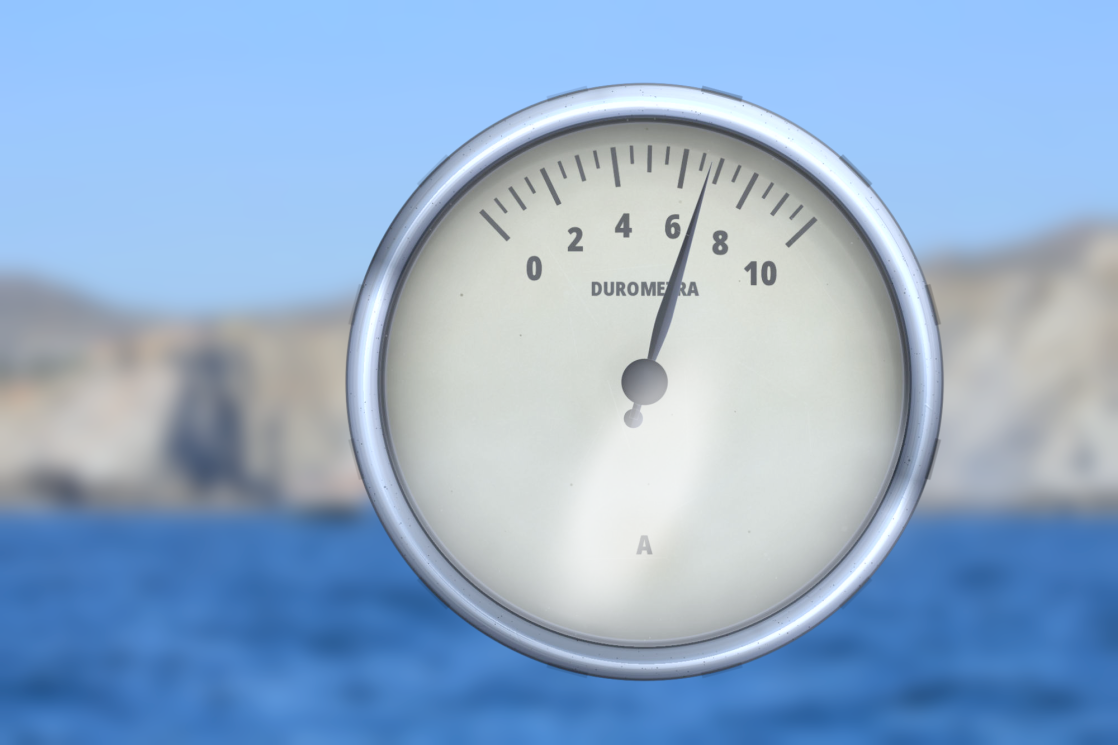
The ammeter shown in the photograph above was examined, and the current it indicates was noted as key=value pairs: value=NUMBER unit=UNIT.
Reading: value=6.75 unit=A
